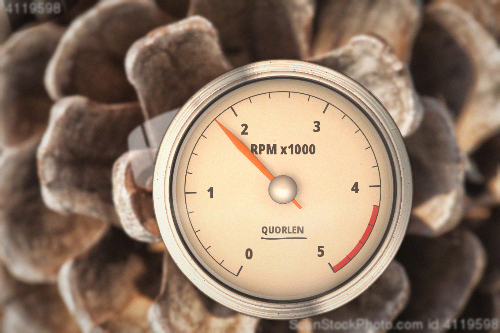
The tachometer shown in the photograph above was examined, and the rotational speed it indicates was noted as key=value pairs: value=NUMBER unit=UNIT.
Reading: value=1800 unit=rpm
